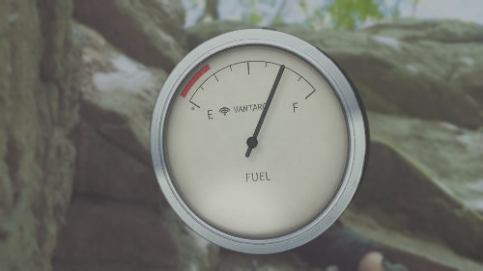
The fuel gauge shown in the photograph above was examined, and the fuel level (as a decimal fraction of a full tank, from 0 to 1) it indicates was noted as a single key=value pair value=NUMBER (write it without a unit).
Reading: value=0.75
